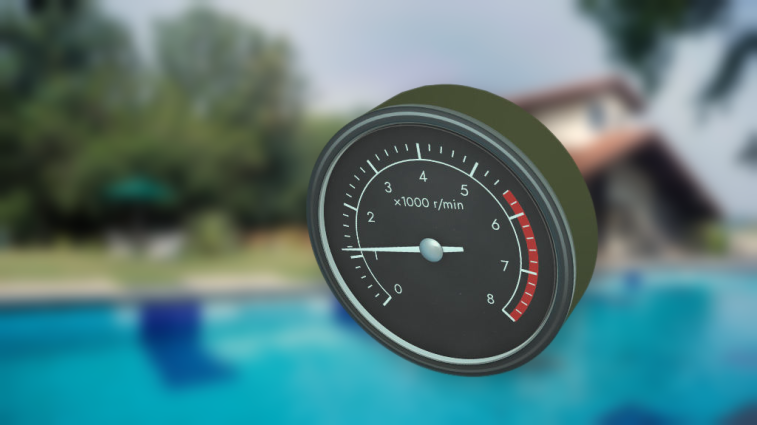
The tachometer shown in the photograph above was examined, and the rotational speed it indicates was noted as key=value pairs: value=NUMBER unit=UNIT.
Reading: value=1200 unit=rpm
